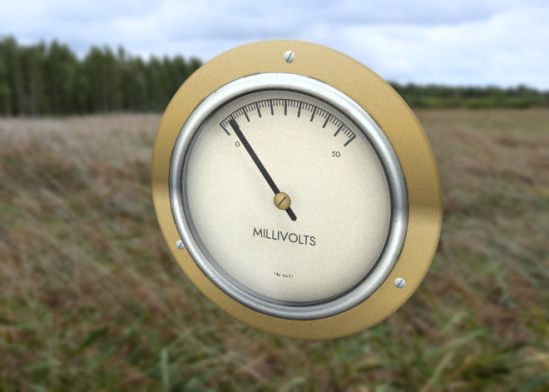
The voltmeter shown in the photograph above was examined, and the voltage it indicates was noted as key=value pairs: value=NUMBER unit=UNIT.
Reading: value=5 unit=mV
